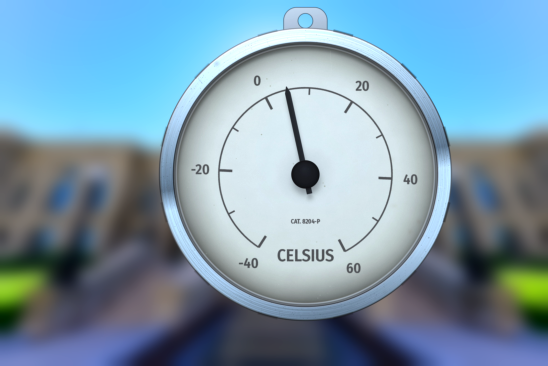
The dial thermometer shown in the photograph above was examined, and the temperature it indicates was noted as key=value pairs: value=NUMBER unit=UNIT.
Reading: value=5 unit=°C
